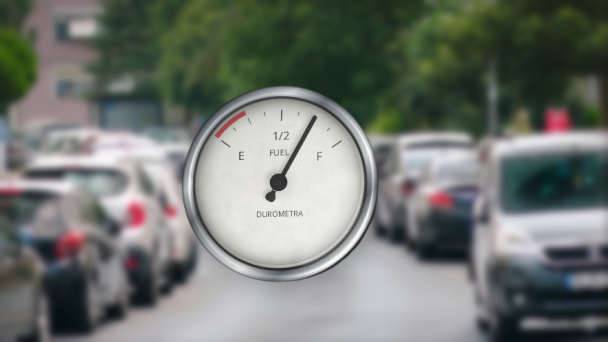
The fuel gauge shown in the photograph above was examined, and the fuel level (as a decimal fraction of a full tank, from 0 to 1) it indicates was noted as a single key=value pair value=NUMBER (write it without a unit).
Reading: value=0.75
